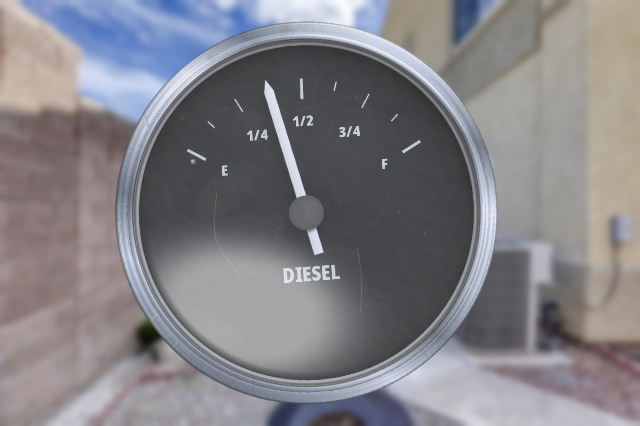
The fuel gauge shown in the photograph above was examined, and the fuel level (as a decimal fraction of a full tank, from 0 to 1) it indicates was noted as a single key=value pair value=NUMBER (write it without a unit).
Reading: value=0.375
